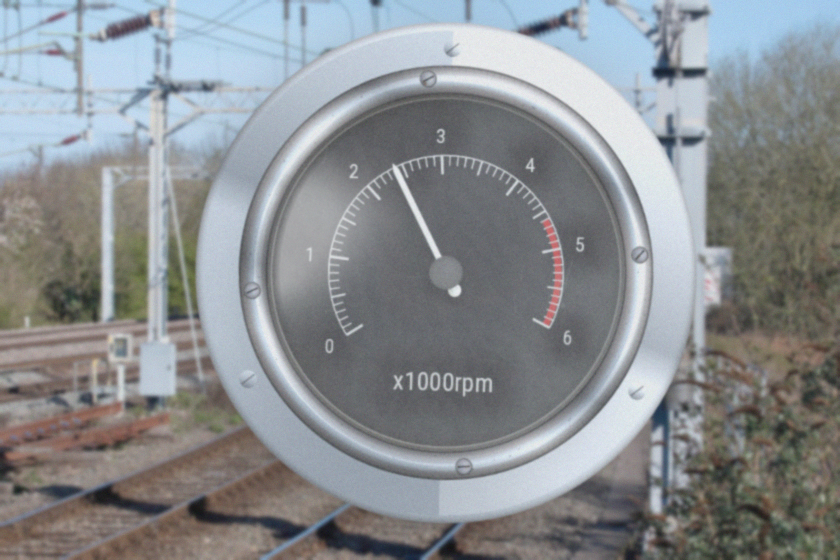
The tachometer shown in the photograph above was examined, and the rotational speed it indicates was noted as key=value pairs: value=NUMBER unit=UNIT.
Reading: value=2400 unit=rpm
